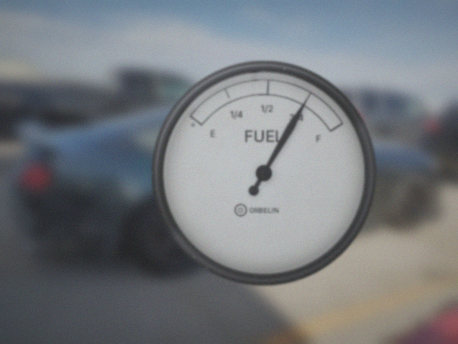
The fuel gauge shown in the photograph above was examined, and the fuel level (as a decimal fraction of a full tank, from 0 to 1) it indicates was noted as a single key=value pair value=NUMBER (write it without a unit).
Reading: value=0.75
